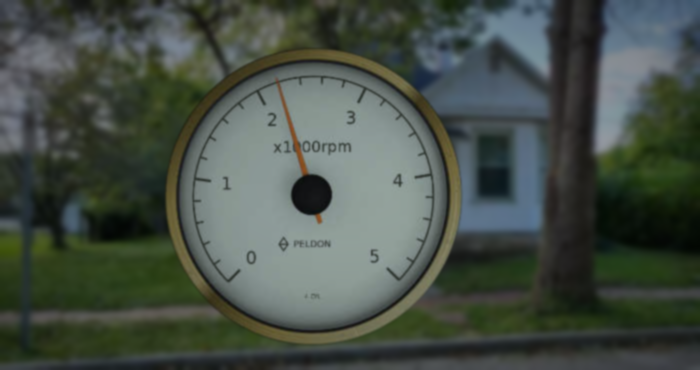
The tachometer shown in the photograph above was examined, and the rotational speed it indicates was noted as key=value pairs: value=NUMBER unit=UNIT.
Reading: value=2200 unit=rpm
